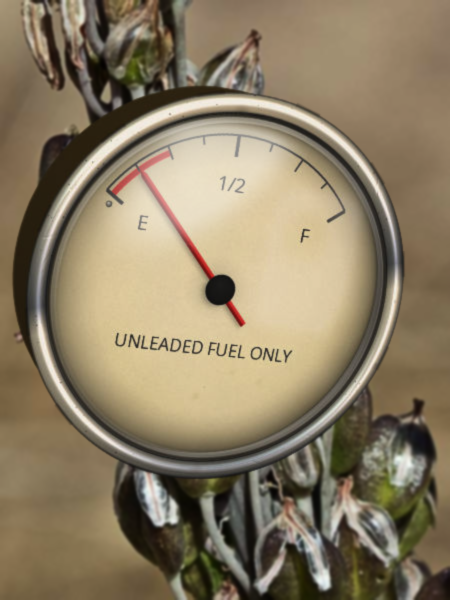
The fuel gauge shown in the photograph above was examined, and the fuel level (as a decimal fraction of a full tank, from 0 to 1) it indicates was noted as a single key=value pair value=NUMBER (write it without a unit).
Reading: value=0.125
